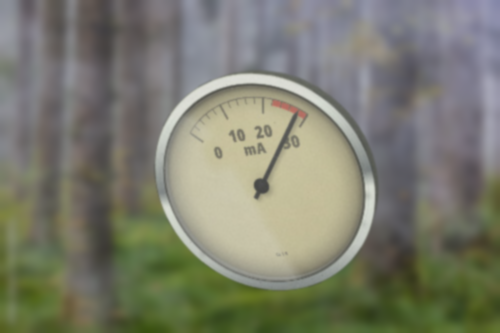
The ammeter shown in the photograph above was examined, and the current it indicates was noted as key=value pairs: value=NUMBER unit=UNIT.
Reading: value=28 unit=mA
